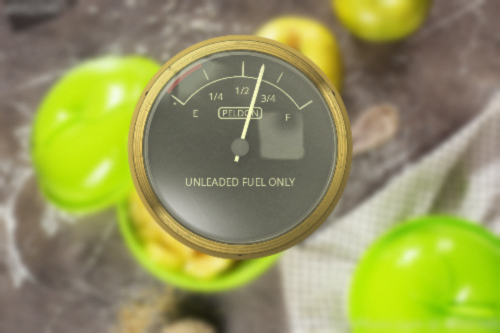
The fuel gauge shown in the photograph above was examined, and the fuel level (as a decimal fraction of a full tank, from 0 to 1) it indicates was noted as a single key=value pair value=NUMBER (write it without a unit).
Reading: value=0.625
